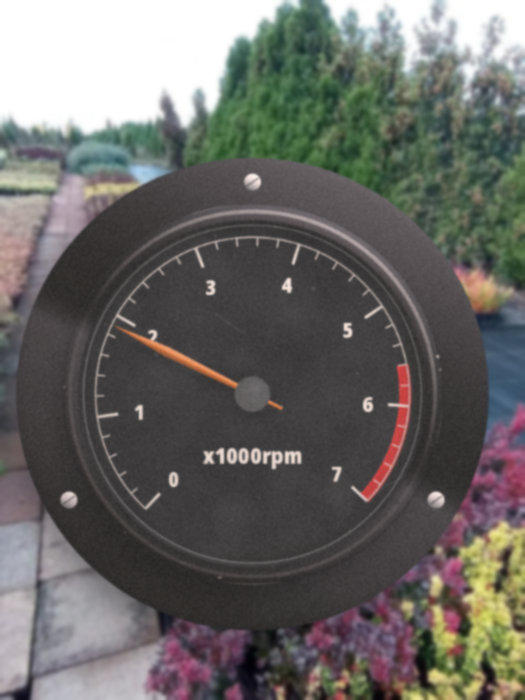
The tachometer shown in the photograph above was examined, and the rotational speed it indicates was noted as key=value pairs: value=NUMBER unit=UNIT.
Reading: value=1900 unit=rpm
